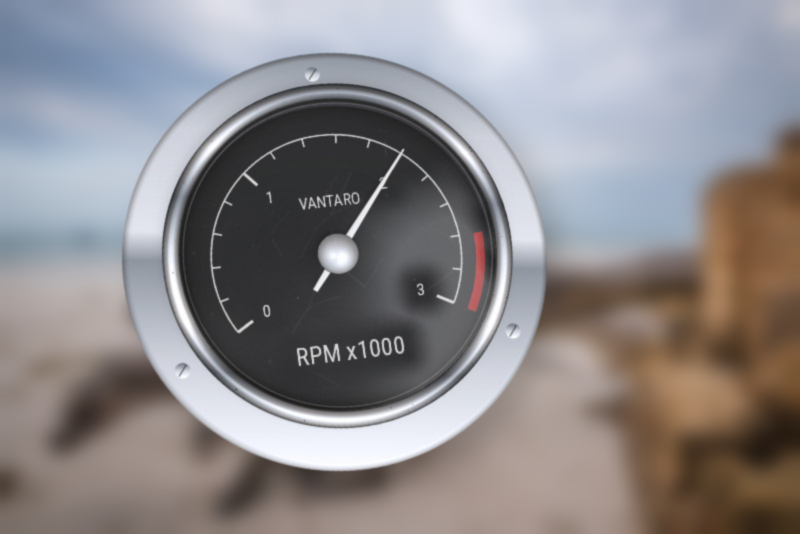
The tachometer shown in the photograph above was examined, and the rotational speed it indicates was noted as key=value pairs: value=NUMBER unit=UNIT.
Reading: value=2000 unit=rpm
